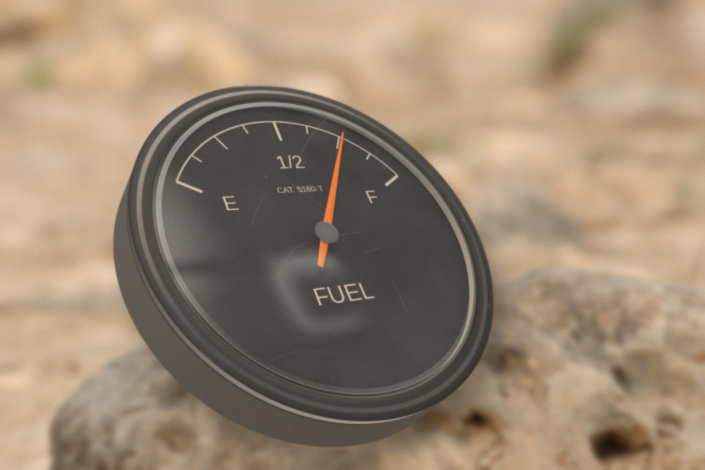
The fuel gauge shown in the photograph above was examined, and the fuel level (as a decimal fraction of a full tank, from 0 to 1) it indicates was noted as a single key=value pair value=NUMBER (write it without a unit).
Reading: value=0.75
